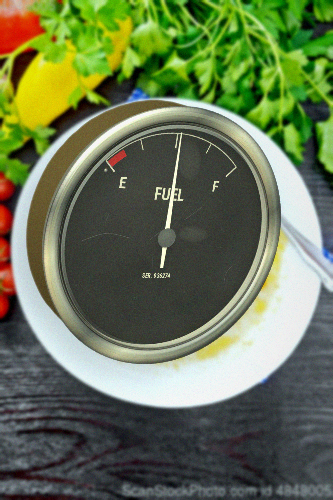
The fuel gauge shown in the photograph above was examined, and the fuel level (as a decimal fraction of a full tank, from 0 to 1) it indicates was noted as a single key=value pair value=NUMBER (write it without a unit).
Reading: value=0.5
